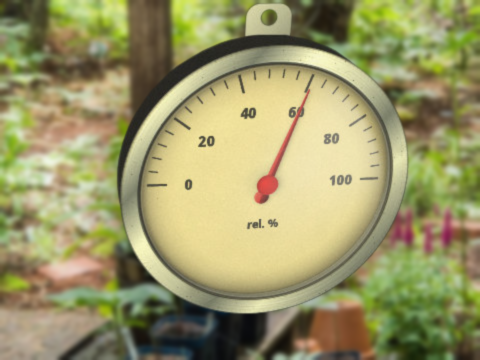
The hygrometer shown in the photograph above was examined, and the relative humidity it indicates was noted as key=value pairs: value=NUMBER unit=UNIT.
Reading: value=60 unit=%
